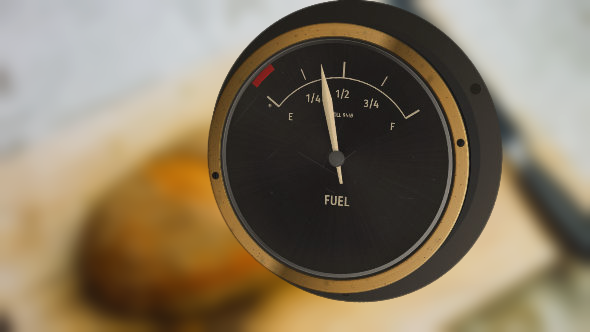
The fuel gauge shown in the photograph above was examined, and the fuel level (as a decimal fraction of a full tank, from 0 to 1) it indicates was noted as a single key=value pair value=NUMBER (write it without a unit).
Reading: value=0.375
